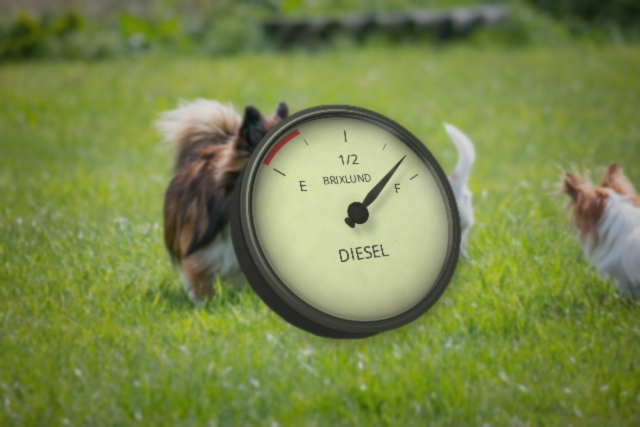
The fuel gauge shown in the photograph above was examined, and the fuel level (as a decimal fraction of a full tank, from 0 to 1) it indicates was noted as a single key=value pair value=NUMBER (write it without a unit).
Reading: value=0.875
